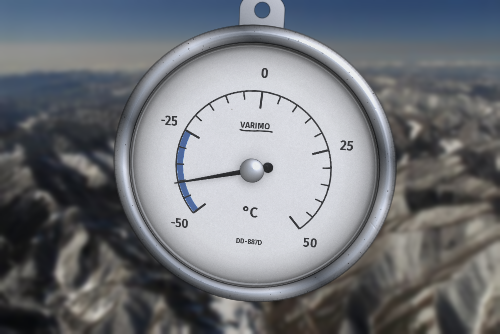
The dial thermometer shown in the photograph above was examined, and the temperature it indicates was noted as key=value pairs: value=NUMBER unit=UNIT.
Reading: value=-40 unit=°C
